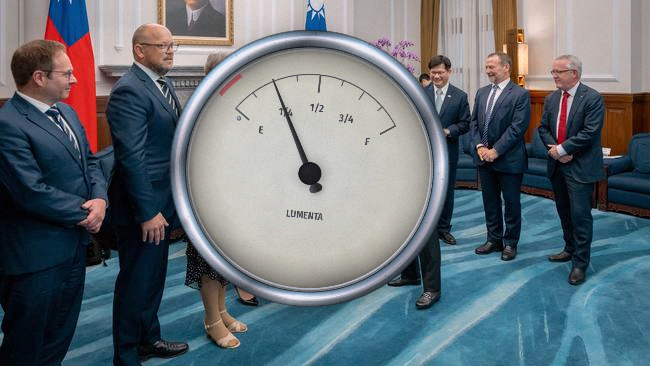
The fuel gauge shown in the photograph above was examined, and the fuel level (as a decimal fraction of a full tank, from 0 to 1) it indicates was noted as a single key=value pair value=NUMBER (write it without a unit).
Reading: value=0.25
